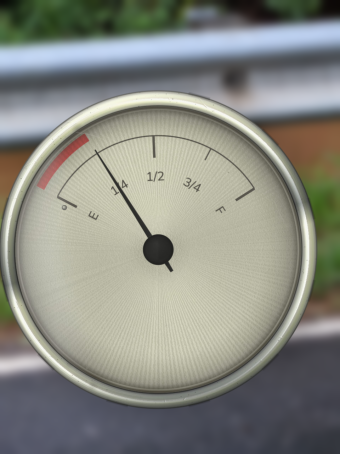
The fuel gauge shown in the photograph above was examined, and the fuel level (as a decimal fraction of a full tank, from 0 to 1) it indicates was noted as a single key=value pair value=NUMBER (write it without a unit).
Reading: value=0.25
